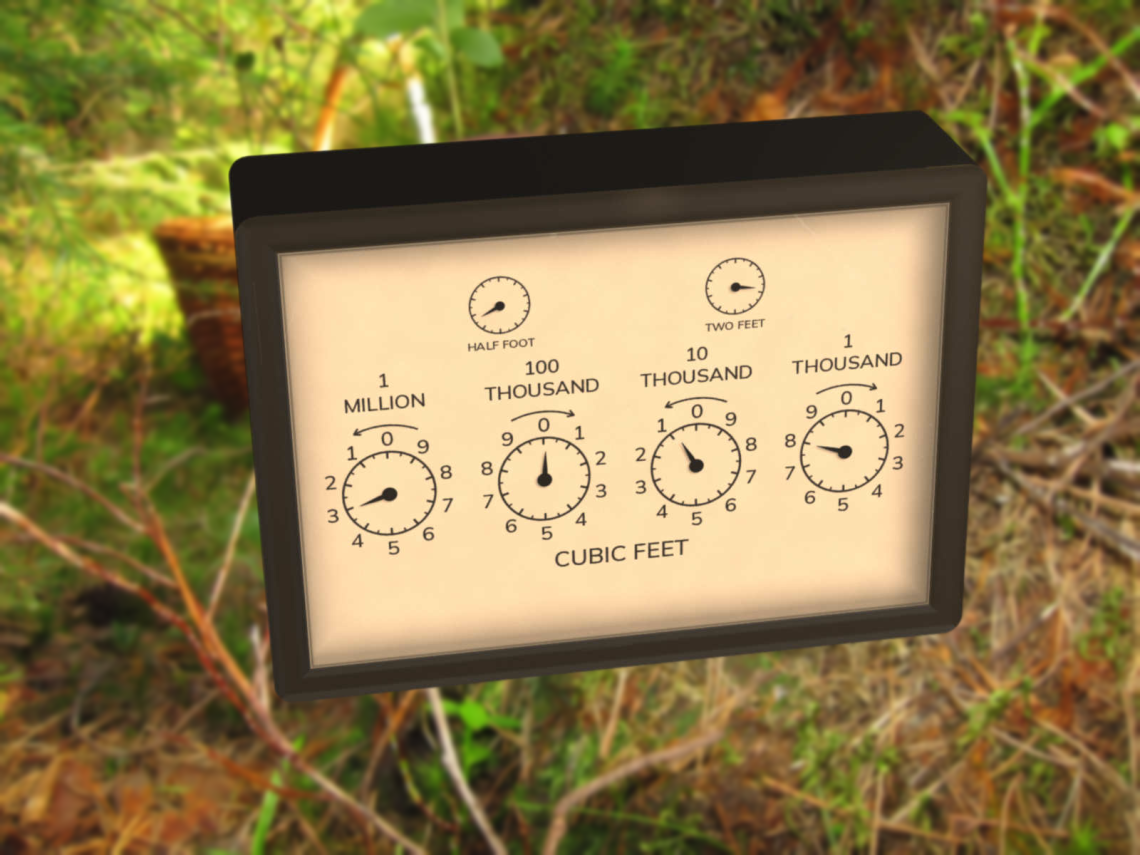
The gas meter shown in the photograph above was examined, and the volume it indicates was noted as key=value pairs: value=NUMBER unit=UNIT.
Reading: value=300800 unit=ft³
